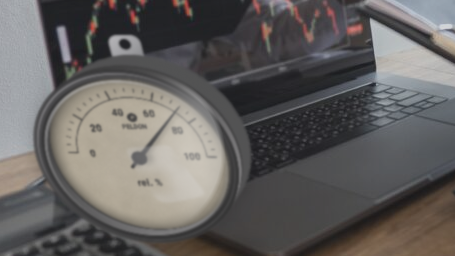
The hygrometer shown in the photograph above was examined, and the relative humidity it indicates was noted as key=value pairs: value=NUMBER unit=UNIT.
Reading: value=72 unit=%
